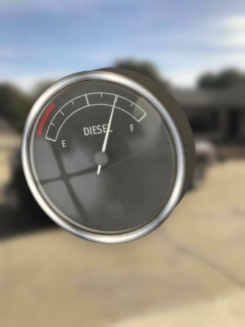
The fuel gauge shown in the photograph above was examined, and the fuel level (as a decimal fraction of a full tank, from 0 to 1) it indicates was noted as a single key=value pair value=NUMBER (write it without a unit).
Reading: value=0.75
